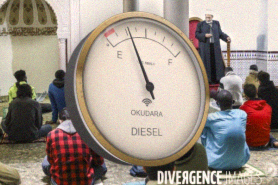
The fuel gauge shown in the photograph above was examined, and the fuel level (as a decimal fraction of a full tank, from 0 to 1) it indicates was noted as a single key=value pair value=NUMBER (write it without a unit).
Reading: value=0.25
